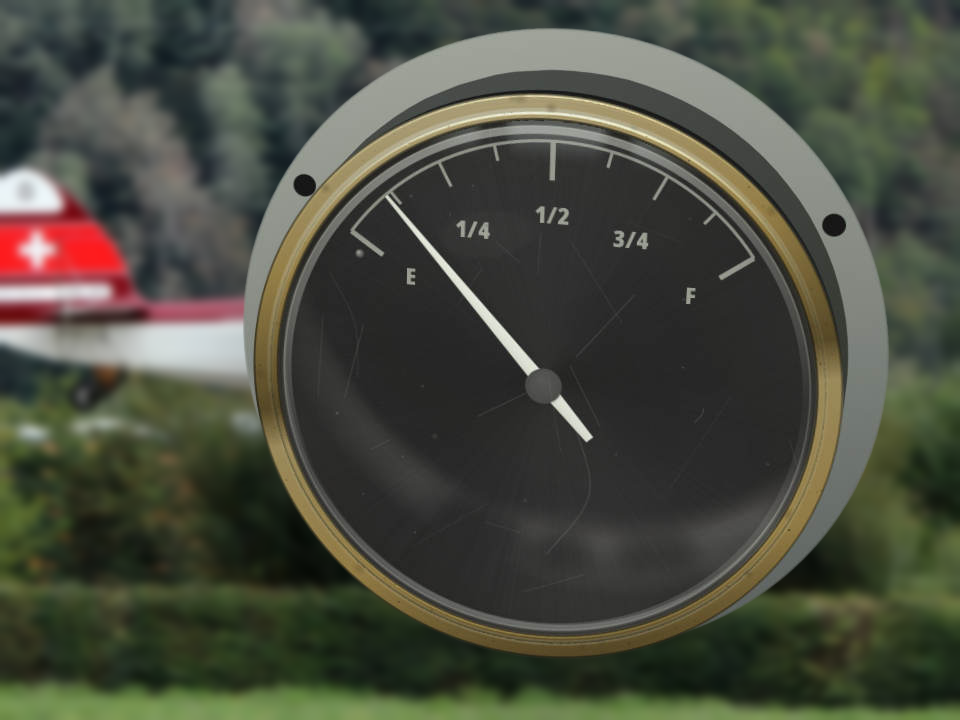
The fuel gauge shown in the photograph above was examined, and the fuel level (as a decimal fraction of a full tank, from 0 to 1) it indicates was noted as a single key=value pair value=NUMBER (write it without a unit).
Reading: value=0.125
